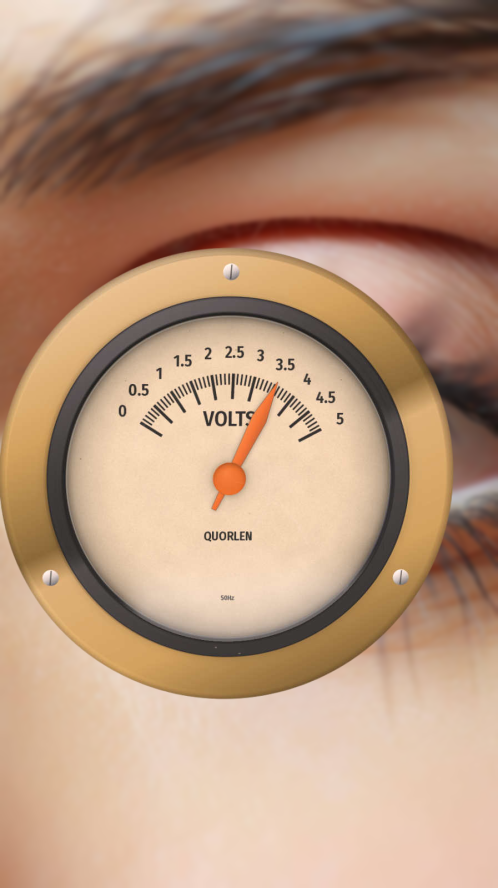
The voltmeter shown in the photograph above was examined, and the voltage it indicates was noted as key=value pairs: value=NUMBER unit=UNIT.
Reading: value=3.5 unit=V
